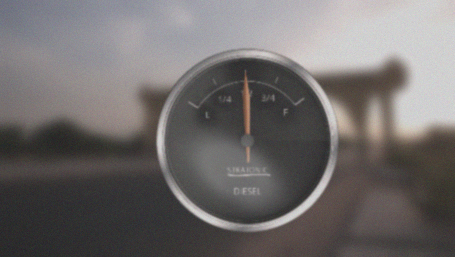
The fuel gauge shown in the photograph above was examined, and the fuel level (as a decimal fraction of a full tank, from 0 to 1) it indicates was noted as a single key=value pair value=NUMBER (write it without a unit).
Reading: value=0.5
